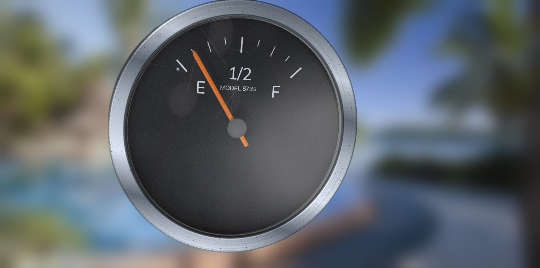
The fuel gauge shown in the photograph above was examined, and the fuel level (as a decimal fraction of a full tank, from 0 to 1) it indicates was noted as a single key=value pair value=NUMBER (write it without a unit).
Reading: value=0.125
